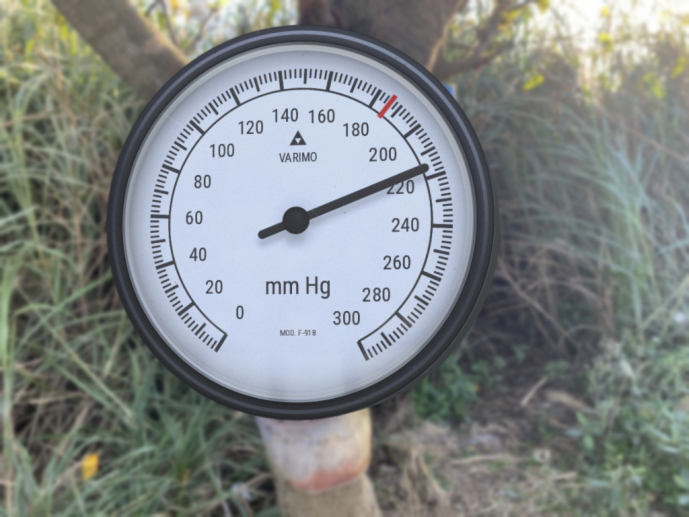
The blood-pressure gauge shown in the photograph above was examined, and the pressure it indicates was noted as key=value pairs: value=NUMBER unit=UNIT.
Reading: value=216 unit=mmHg
